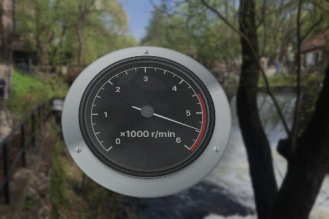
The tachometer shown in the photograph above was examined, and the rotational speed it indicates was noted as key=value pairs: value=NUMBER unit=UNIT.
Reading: value=5500 unit=rpm
